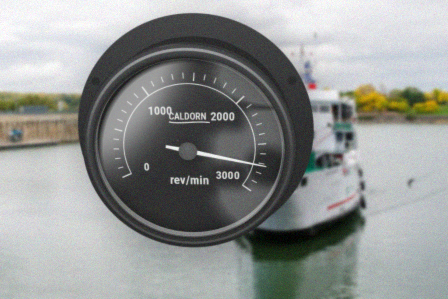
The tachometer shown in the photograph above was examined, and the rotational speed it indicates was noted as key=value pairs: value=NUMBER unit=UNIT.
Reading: value=2700 unit=rpm
